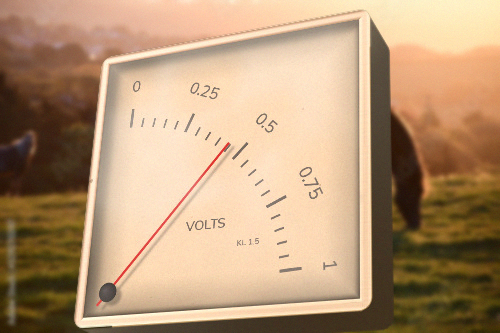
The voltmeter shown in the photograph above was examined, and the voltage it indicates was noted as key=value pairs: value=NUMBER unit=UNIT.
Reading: value=0.45 unit=V
